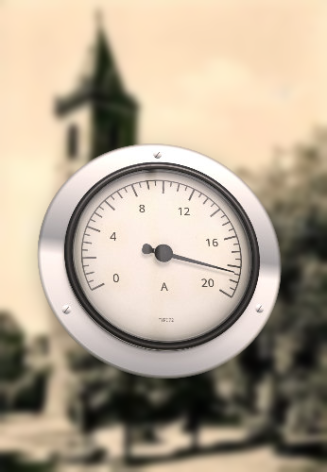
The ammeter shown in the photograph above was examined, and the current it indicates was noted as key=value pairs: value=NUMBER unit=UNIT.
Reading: value=18.5 unit=A
